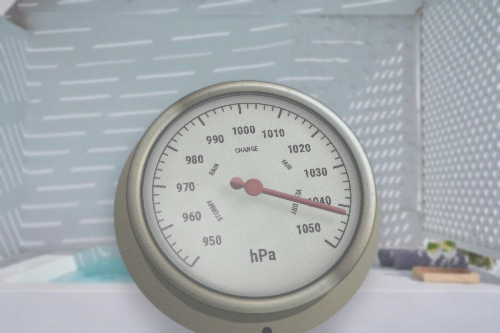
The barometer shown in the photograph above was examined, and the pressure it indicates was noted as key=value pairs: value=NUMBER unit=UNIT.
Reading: value=1042 unit=hPa
